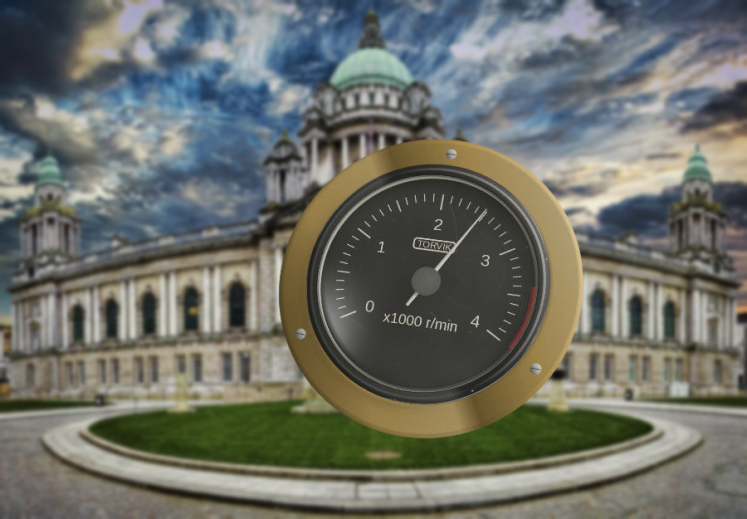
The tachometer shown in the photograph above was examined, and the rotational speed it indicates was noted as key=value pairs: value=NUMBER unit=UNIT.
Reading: value=2500 unit=rpm
